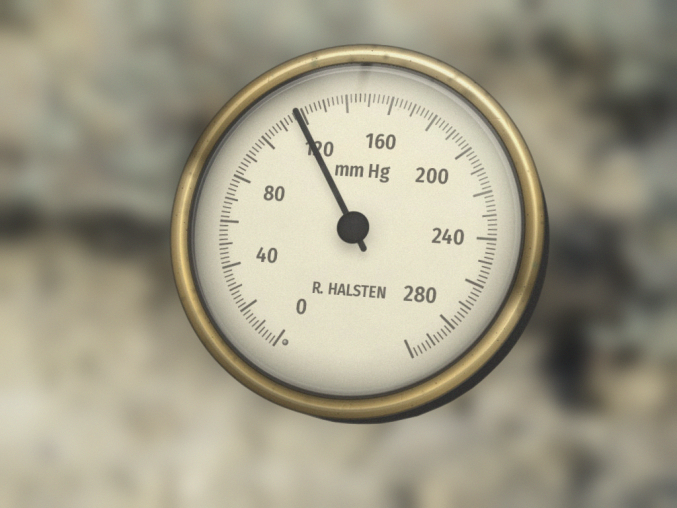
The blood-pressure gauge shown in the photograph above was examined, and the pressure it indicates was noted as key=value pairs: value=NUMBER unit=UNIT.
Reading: value=118 unit=mmHg
